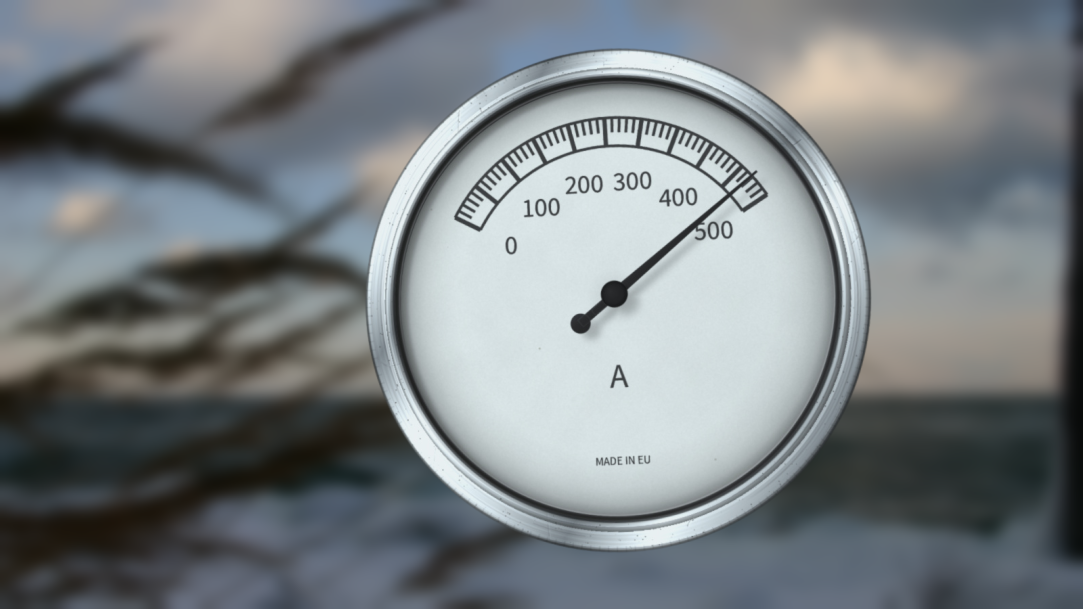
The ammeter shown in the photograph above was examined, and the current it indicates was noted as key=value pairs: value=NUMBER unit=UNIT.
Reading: value=470 unit=A
